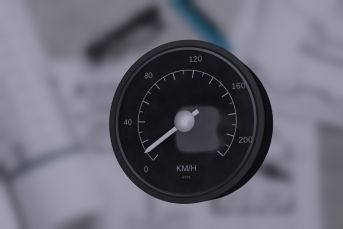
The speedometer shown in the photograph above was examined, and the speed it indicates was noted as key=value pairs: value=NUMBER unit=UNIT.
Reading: value=10 unit=km/h
